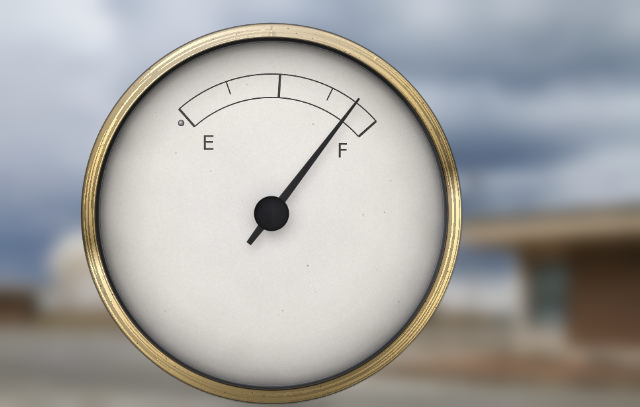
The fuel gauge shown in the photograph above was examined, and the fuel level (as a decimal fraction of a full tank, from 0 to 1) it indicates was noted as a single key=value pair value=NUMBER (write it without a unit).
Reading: value=0.875
